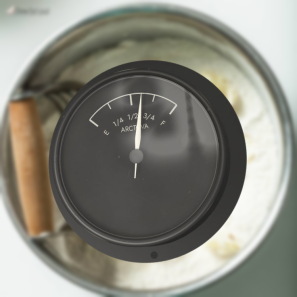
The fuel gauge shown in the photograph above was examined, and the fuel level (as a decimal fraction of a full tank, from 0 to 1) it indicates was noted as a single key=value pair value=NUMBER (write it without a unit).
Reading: value=0.625
